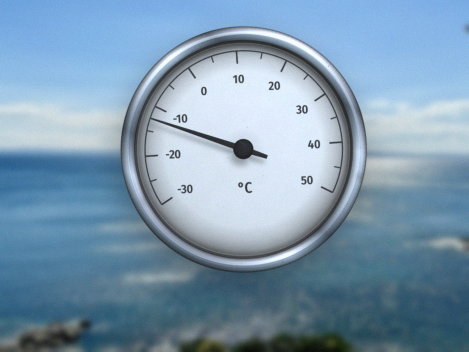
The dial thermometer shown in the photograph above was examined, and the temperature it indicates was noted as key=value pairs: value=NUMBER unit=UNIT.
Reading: value=-12.5 unit=°C
